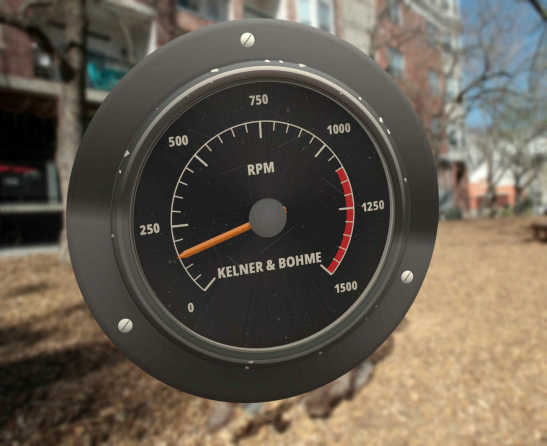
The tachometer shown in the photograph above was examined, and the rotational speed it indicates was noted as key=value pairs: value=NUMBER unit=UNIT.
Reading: value=150 unit=rpm
